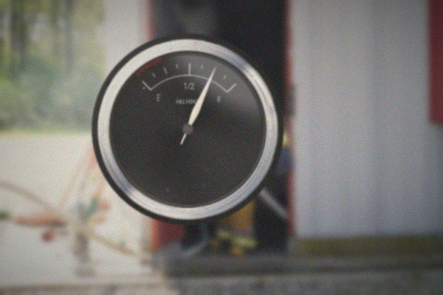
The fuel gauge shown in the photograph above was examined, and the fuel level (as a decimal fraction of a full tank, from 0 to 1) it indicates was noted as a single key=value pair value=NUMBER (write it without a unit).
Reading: value=0.75
